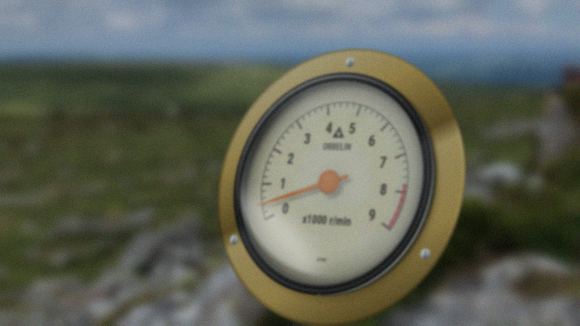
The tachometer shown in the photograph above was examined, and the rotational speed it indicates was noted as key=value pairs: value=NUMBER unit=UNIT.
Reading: value=400 unit=rpm
